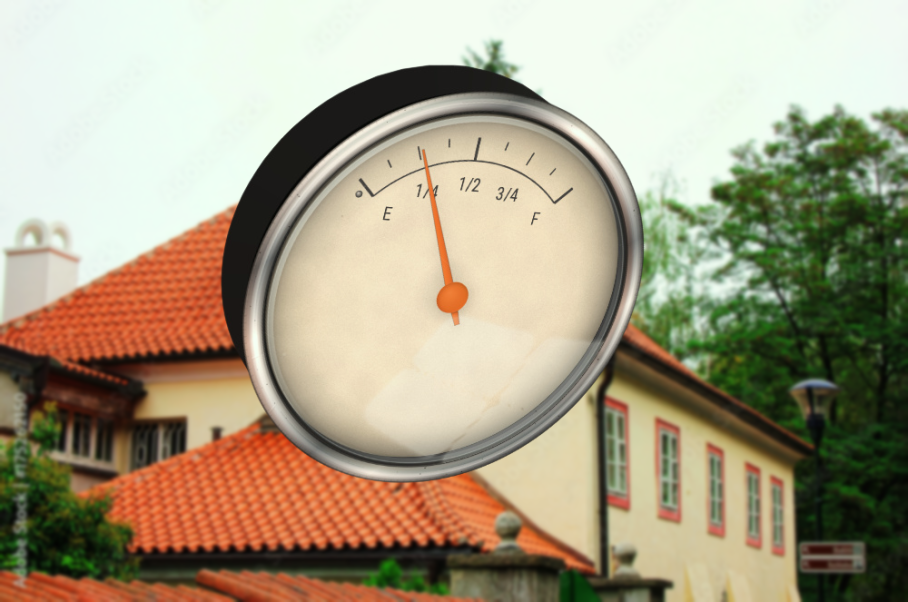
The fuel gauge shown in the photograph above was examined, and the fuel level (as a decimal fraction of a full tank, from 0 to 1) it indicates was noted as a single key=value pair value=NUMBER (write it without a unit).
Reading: value=0.25
